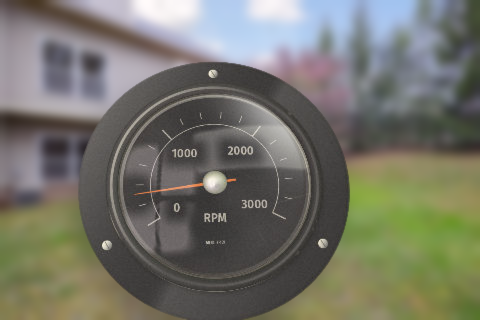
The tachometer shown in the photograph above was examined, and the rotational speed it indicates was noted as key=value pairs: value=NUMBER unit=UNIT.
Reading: value=300 unit=rpm
